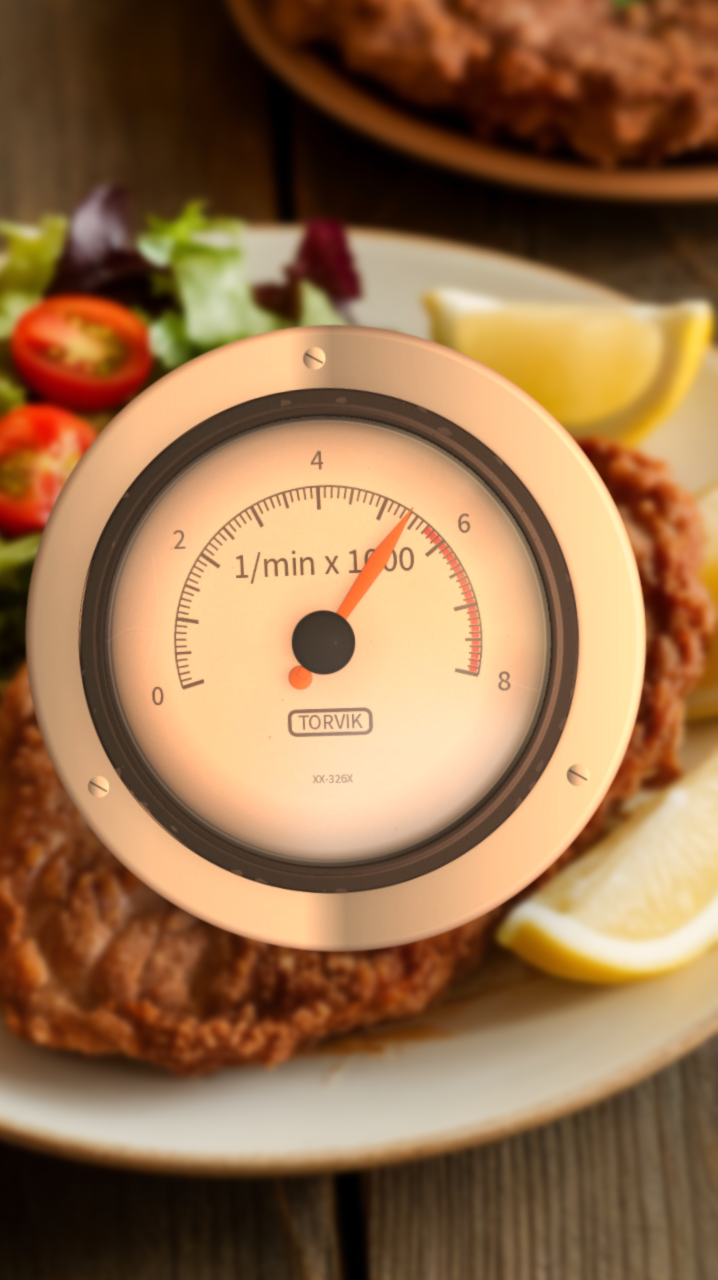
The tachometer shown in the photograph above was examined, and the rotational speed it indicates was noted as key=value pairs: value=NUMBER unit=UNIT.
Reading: value=5400 unit=rpm
